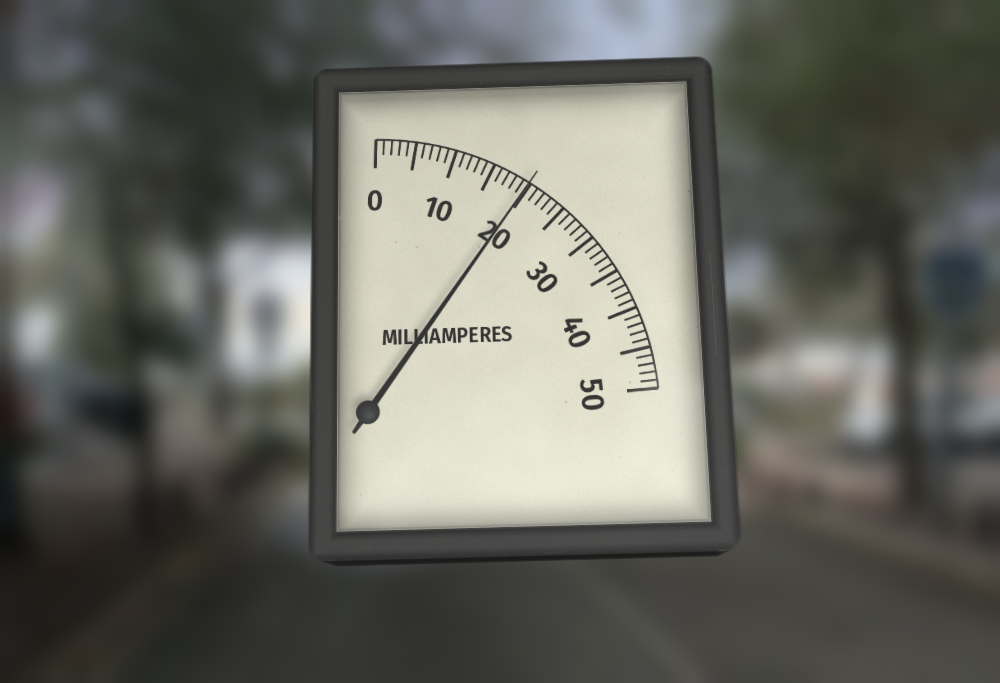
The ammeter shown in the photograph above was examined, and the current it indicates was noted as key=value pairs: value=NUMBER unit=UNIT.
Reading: value=20 unit=mA
